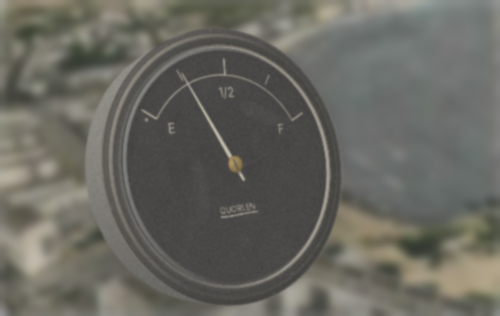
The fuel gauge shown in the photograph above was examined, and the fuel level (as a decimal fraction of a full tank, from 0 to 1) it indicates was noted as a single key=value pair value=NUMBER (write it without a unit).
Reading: value=0.25
